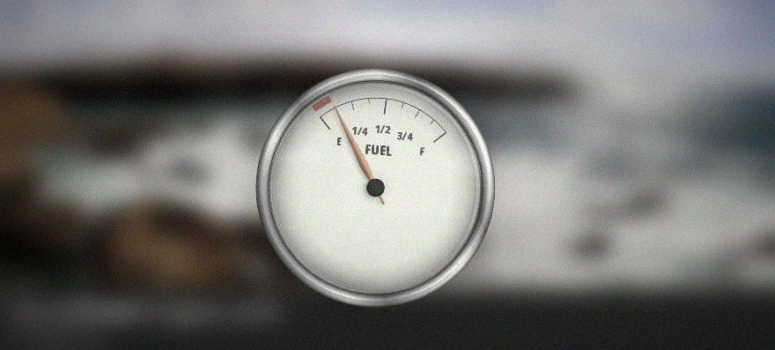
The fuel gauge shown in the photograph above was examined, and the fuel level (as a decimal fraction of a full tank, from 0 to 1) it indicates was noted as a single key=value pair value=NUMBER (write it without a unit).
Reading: value=0.125
